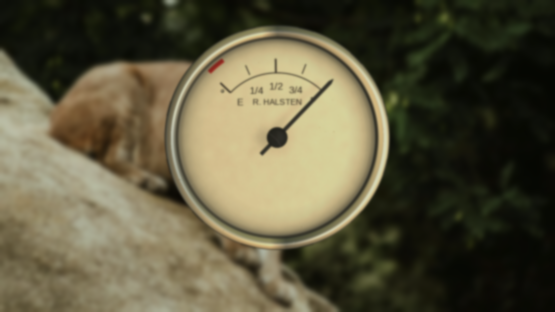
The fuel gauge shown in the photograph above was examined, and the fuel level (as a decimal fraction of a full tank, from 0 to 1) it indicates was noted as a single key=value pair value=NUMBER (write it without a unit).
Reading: value=1
